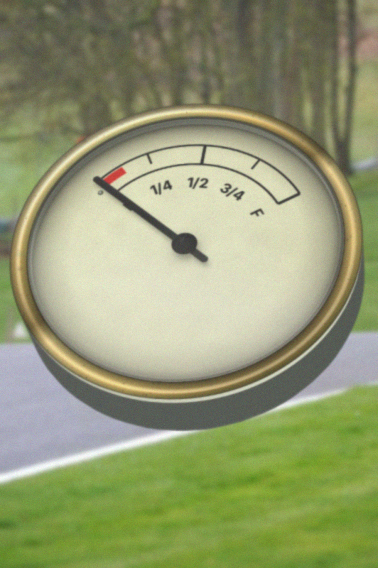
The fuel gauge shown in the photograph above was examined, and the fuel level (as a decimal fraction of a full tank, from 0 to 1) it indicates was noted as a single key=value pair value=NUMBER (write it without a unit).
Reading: value=0
